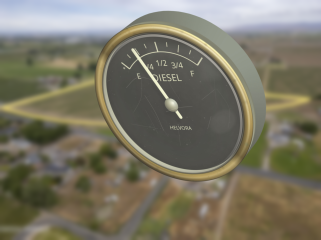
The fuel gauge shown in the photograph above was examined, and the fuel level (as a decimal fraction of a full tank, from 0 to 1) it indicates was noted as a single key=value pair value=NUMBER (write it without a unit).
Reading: value=0.25
